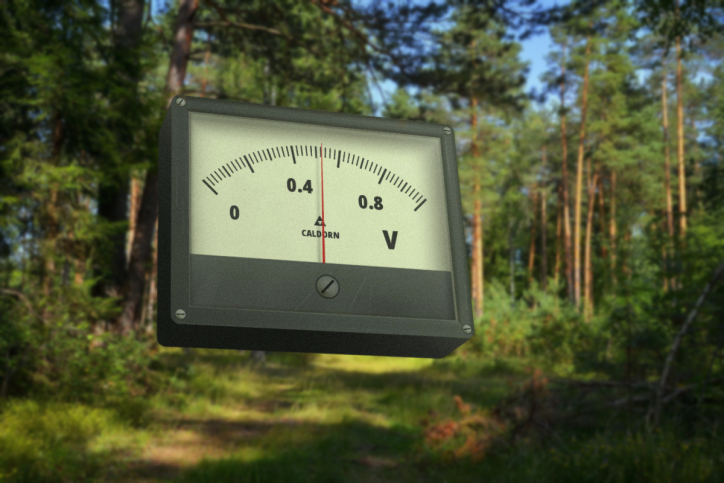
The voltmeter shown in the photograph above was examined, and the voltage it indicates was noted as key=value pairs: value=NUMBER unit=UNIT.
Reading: value=0.52 unit=V
